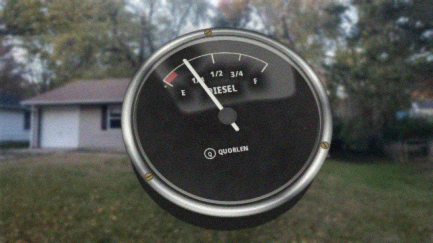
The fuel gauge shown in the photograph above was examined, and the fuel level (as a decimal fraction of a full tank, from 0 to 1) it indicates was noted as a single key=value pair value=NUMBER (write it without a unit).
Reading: value=0.25
